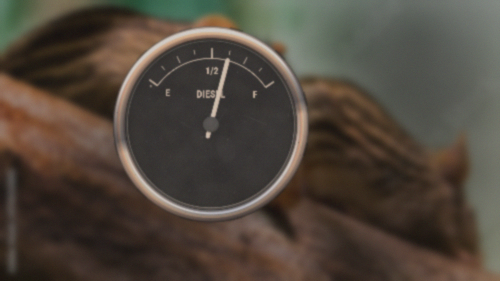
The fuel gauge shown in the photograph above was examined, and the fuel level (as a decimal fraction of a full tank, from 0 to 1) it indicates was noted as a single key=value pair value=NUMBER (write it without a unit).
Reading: value=0.625
